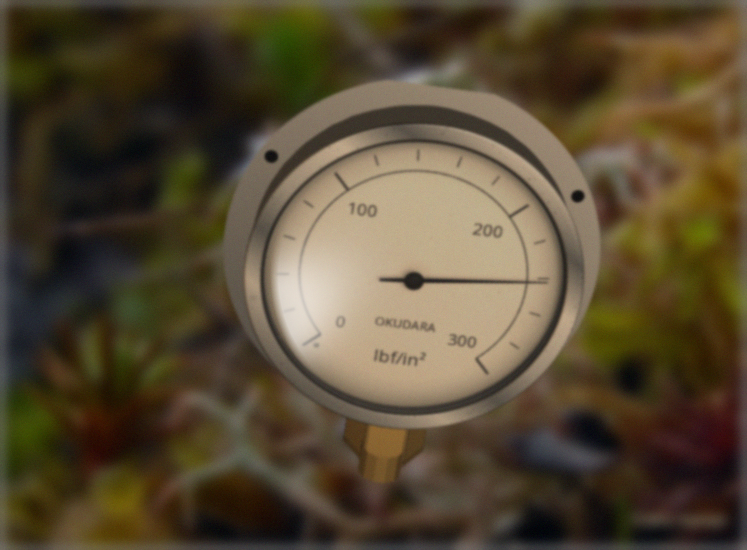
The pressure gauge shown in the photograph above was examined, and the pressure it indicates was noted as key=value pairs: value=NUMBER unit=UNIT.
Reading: value=240 unit=psi
